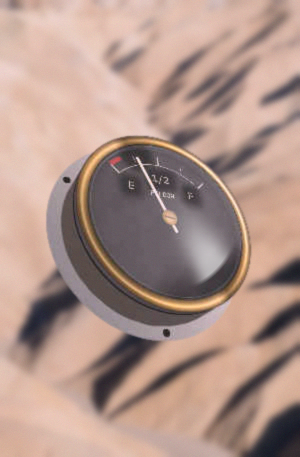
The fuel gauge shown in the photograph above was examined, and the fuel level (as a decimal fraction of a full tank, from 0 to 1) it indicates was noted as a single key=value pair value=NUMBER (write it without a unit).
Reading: value=0.25
